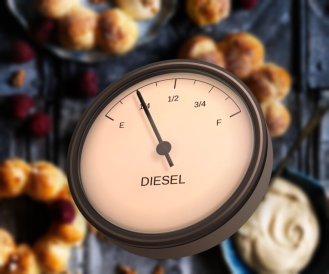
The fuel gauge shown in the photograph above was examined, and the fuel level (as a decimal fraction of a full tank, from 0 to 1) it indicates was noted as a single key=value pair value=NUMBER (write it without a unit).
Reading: value=0.25
